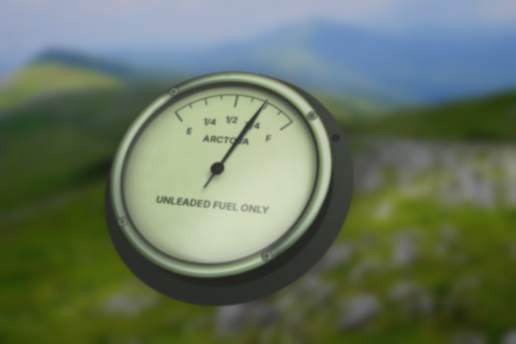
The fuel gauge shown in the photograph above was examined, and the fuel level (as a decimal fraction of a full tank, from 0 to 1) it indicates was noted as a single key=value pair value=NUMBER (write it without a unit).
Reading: value=0.75
